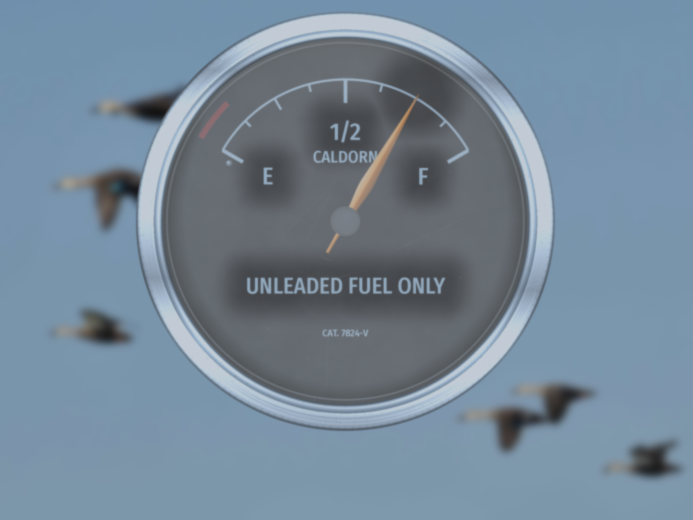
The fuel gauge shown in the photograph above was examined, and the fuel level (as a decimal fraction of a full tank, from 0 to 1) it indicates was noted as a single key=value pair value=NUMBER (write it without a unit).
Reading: value=0.75
